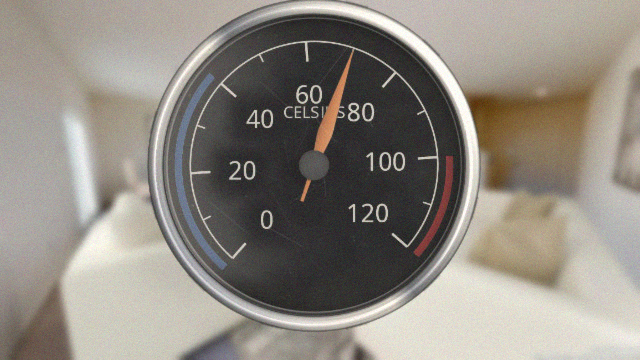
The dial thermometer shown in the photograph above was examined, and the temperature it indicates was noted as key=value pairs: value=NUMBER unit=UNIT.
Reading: value=70 unit=°C
